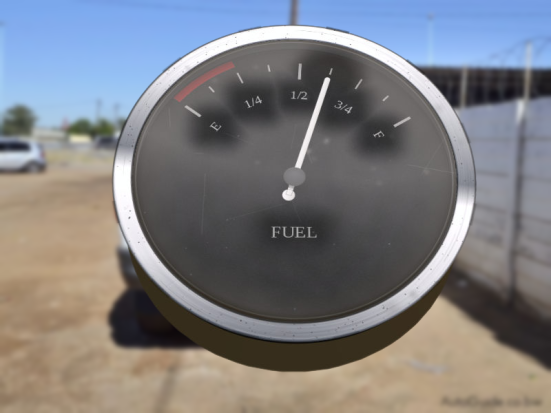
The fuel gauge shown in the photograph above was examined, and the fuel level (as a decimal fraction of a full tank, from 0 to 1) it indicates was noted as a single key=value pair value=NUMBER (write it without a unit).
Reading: value=0.625
